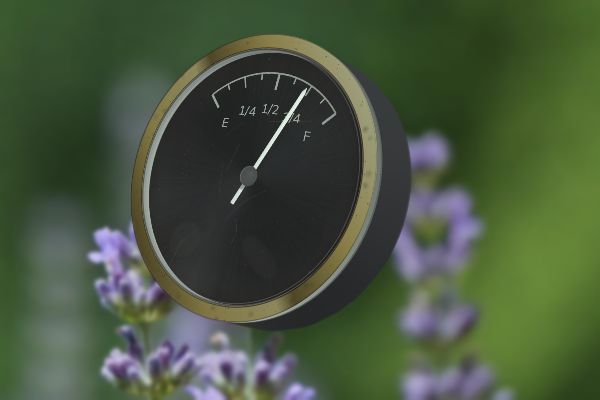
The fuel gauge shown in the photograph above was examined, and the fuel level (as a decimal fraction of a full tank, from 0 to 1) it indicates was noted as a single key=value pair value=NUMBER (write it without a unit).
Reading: value=0.75
